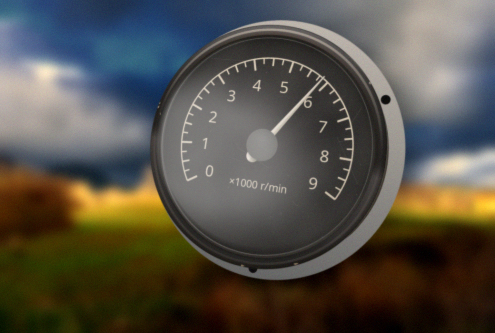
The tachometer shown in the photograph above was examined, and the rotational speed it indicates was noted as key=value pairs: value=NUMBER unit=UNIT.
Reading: value=5875 unit=rpm
